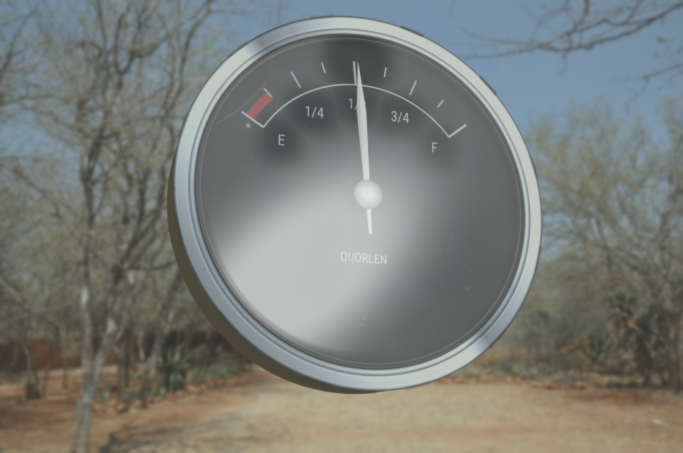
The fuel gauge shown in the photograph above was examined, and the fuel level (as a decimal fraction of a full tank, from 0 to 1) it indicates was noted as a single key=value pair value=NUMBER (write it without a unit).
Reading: value=0.5
